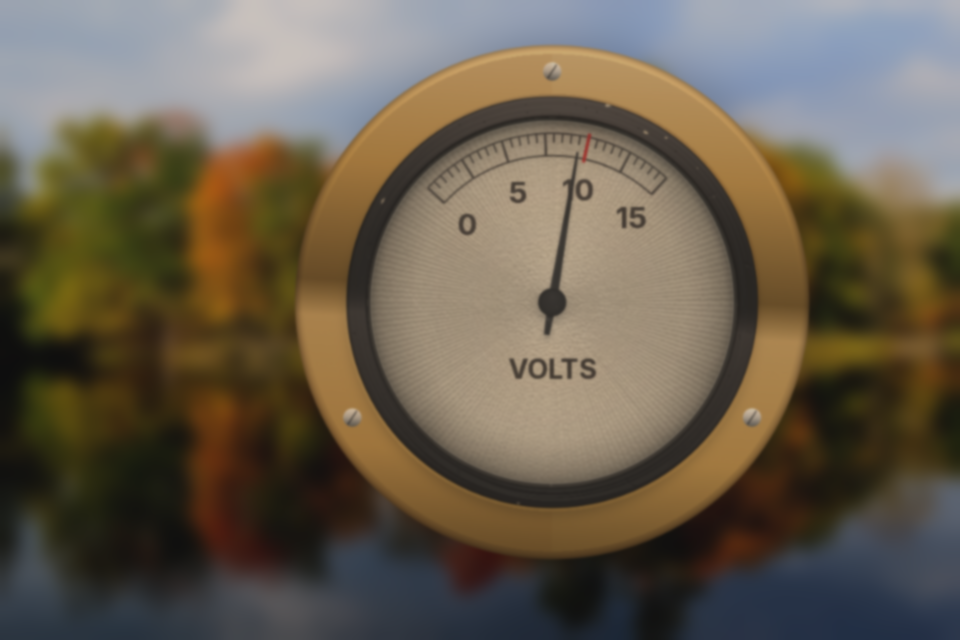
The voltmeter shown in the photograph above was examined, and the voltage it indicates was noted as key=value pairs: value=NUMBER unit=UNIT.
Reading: value=9.5 unit=V
